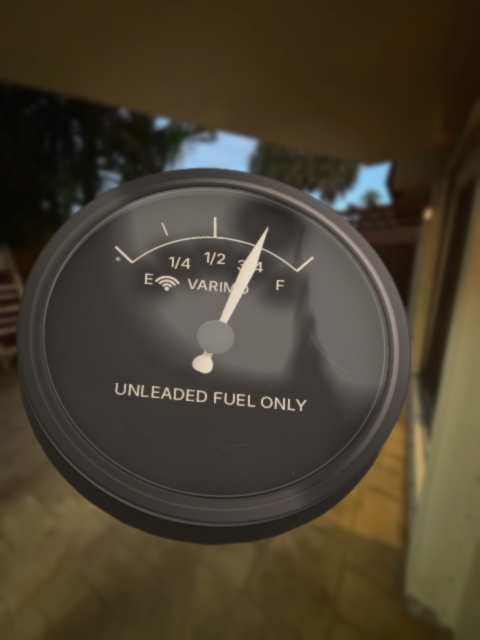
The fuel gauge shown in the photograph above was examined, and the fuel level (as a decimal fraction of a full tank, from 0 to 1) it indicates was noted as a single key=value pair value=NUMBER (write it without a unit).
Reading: value=0.75
